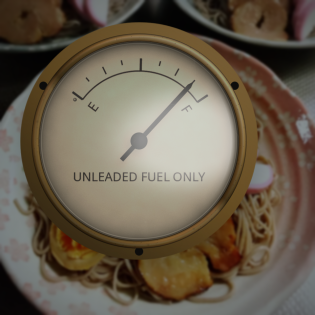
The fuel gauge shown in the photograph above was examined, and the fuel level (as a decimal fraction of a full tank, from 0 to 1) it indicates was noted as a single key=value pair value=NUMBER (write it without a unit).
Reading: value=0.875
